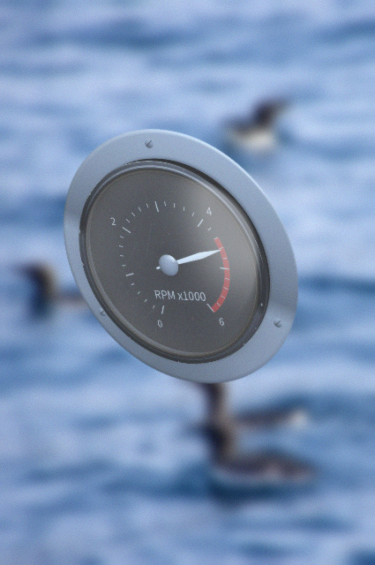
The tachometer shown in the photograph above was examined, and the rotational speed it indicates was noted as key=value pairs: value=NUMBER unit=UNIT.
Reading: value=4600 unit=rpm
